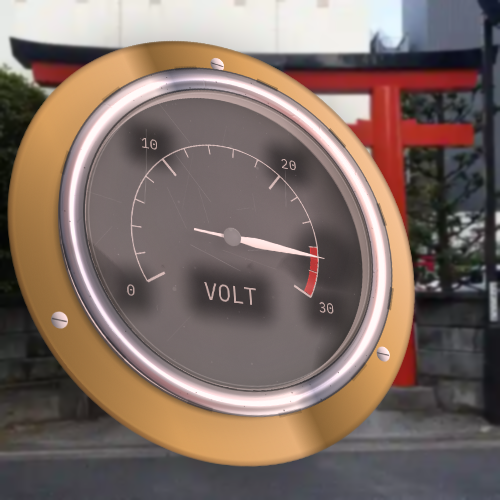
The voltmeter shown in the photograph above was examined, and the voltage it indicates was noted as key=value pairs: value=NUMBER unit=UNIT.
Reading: value=27 unit=V
